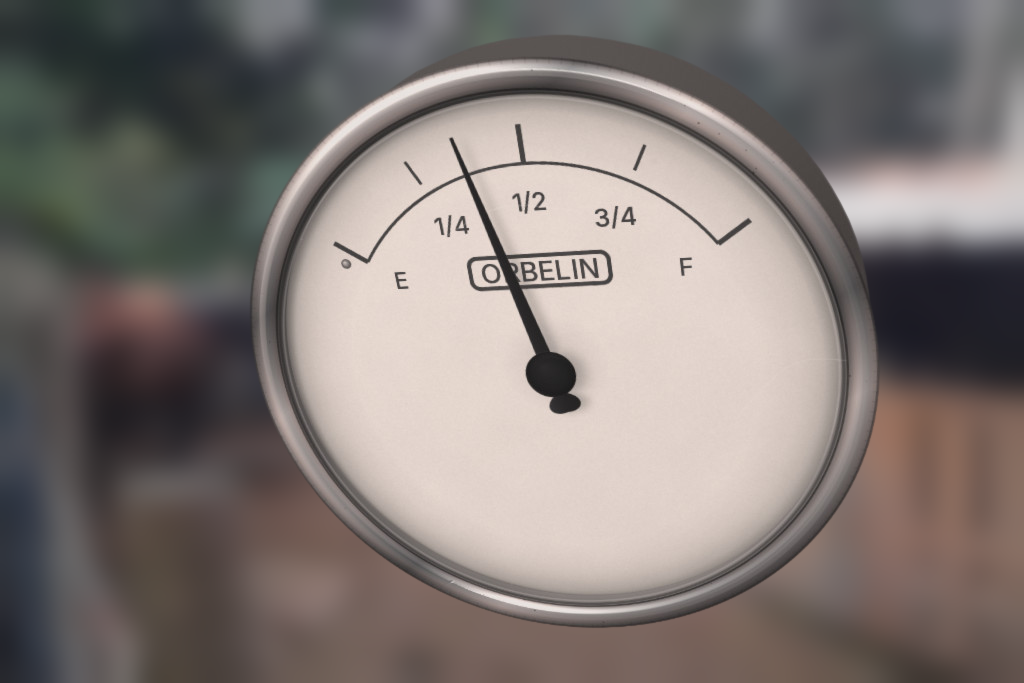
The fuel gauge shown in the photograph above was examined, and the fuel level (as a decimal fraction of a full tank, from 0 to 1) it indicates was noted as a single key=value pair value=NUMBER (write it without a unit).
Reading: value=0.375
